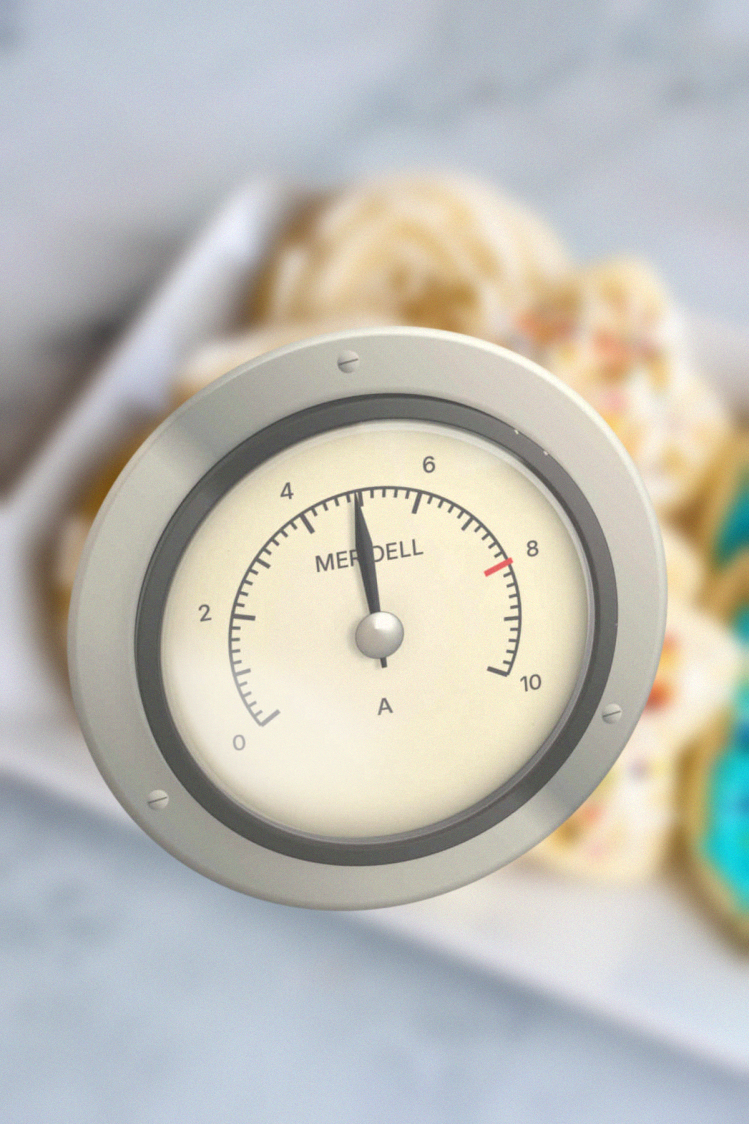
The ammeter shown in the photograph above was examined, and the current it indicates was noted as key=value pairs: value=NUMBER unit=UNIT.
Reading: value=4.9 unit=A
